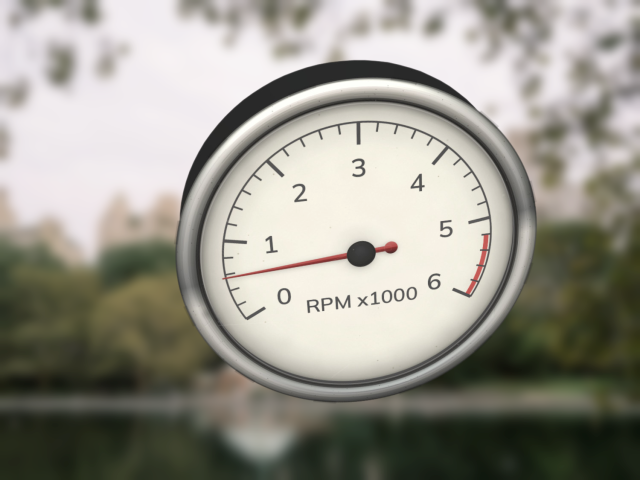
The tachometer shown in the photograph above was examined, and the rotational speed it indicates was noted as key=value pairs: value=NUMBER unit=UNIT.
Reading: value=600 unit=rpm
